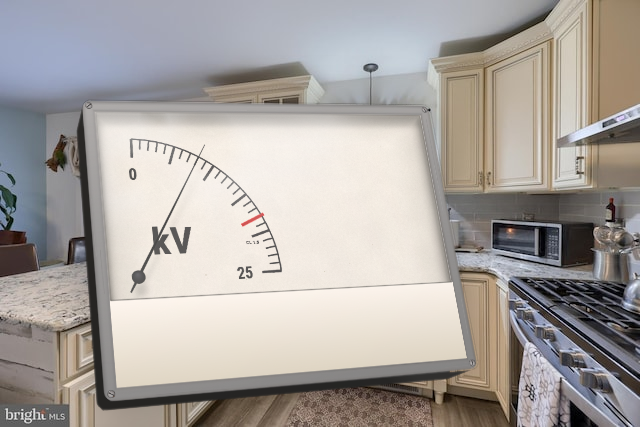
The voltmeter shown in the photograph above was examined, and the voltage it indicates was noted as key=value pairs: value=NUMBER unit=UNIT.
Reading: value=8 unit=kV
